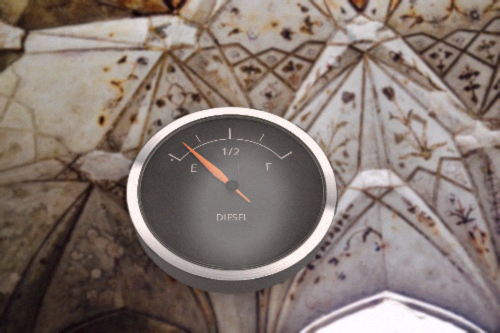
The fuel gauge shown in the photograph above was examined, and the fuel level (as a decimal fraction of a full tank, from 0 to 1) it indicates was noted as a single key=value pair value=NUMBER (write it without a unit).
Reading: value=0.125
